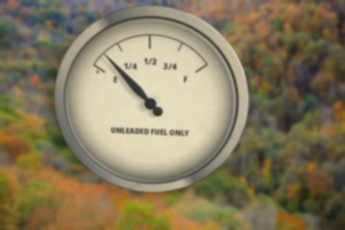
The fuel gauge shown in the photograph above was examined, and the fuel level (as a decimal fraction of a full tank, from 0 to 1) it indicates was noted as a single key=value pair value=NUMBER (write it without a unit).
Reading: value=0.125
